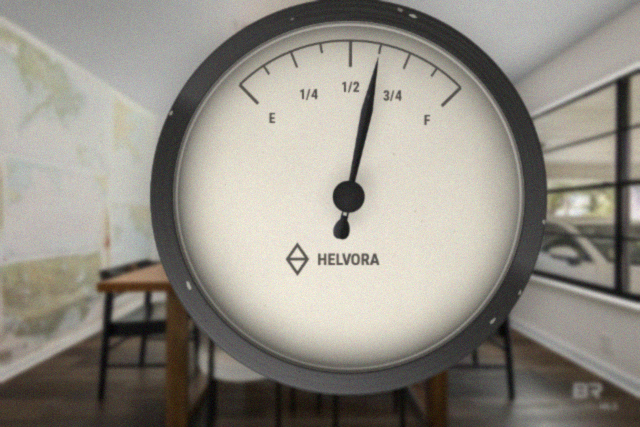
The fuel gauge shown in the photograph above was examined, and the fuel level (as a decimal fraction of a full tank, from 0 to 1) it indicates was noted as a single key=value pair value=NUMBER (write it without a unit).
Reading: value=0.625
